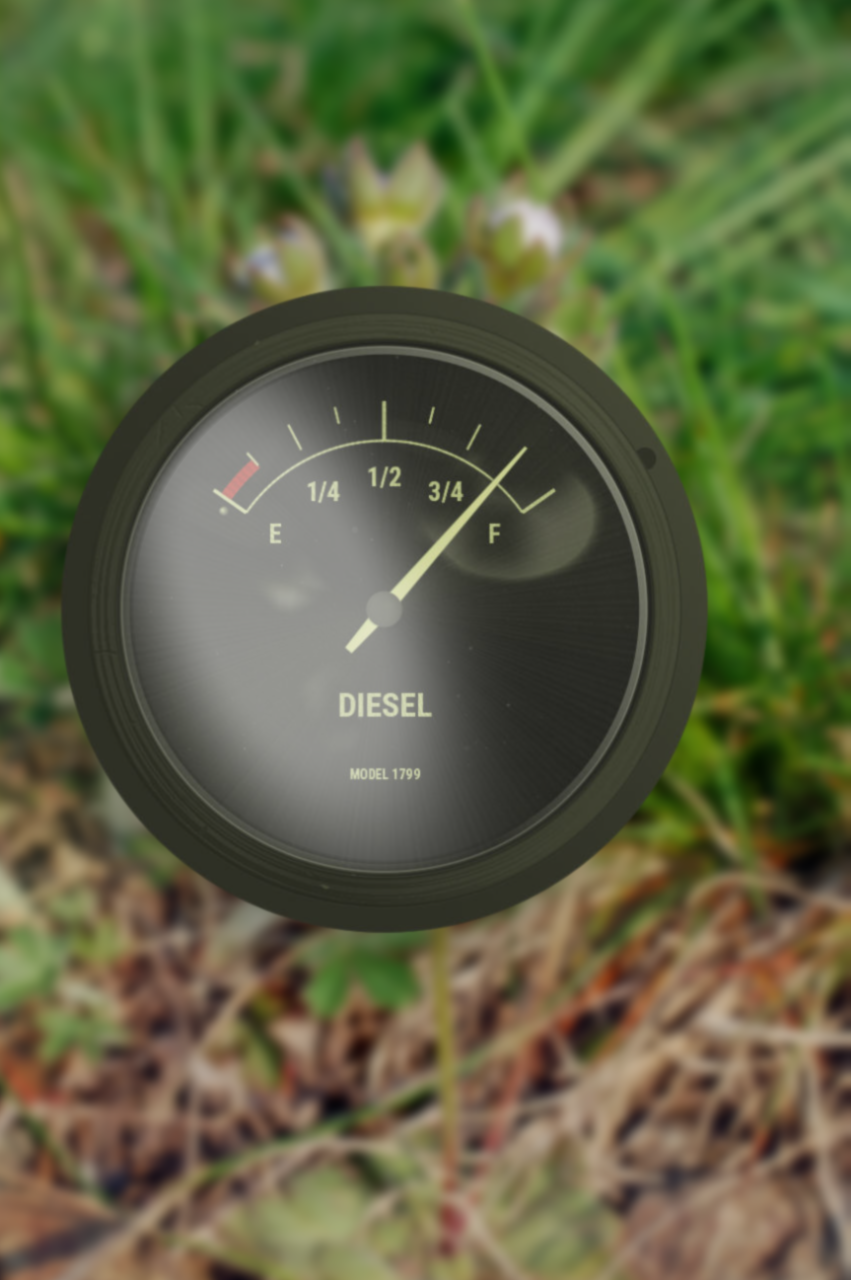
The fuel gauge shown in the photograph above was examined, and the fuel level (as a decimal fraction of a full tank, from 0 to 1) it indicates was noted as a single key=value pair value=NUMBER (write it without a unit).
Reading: value=0.875
